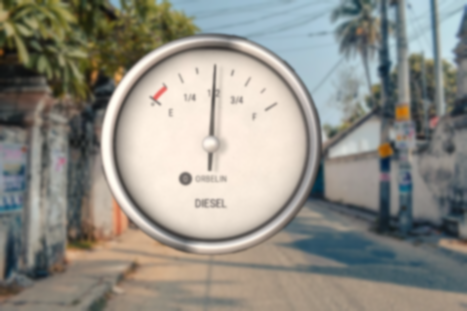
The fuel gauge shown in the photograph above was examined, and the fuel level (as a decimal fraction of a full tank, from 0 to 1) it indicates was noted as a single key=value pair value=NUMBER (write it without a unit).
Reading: value=0.5
